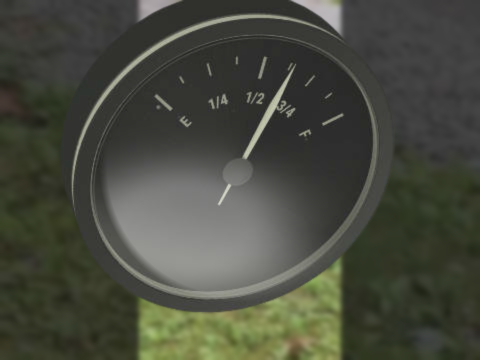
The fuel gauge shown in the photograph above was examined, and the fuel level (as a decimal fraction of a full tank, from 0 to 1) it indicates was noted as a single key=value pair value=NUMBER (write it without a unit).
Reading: value=0.625
